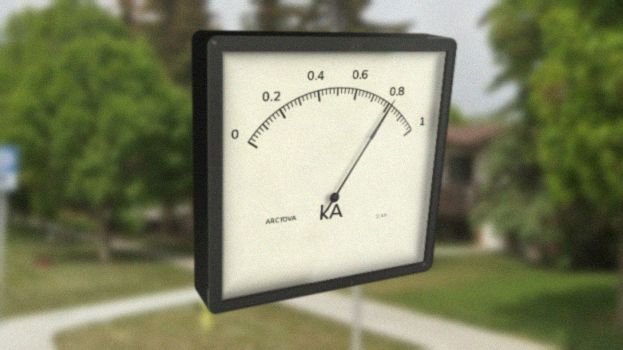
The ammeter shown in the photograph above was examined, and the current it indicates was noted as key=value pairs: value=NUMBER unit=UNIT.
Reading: value=0.8 unit=kA
